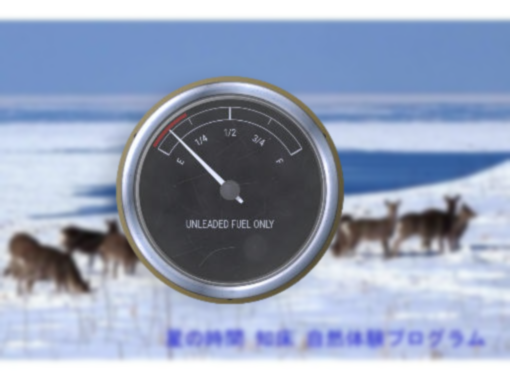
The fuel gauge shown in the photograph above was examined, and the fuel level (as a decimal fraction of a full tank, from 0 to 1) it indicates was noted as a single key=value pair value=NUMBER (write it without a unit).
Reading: value=0.125
